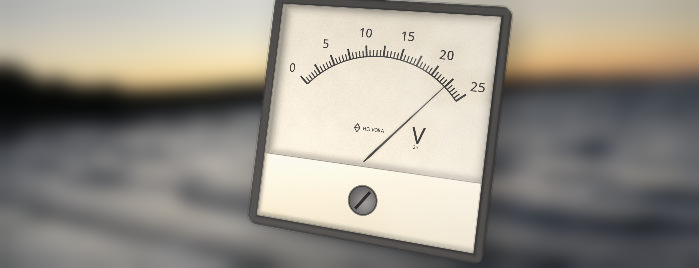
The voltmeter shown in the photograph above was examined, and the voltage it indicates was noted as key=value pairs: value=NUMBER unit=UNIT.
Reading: value=22.5 unit=V
